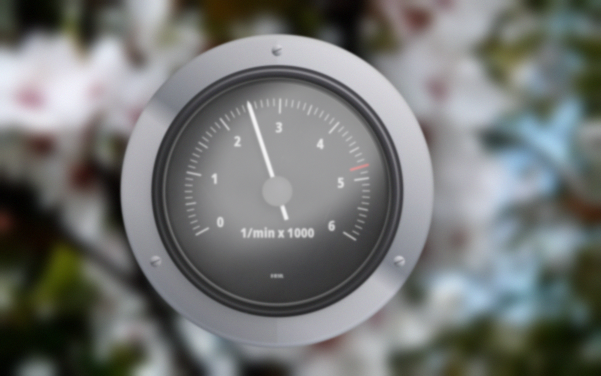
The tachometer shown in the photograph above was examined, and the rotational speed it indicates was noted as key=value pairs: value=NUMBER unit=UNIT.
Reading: value=2500 unit=rpm
